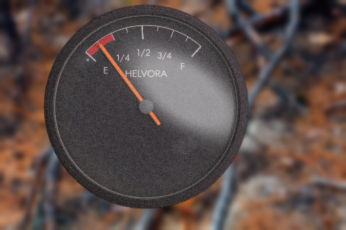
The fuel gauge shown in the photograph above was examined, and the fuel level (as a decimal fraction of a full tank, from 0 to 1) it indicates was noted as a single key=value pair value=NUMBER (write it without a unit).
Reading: value=0.125
